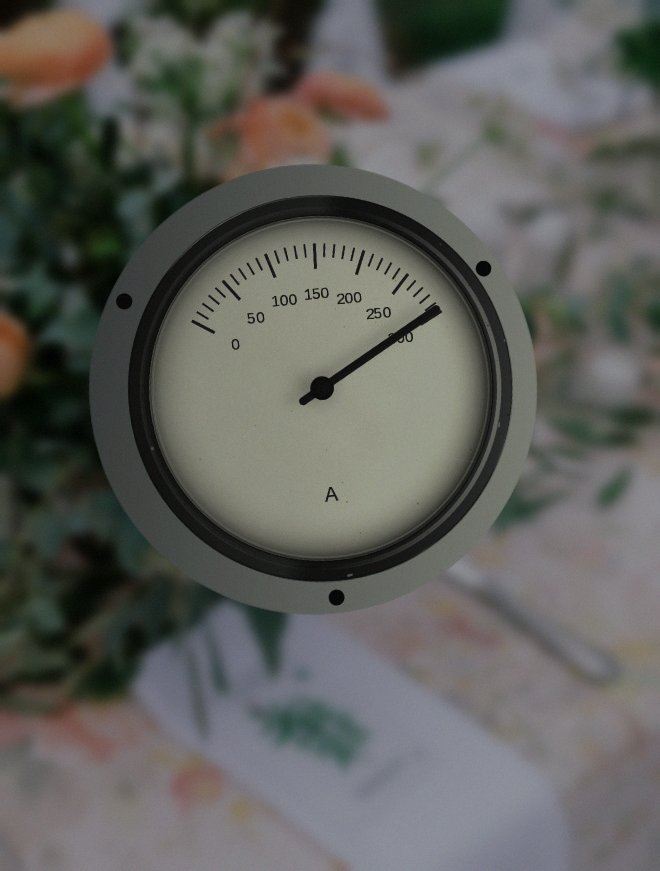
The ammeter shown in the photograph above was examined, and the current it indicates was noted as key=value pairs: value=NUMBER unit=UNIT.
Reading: value=295 unit=A
